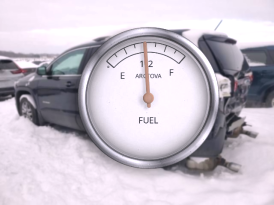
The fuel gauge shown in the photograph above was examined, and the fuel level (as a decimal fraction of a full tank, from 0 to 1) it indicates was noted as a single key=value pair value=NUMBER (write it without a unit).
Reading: value=0.5
